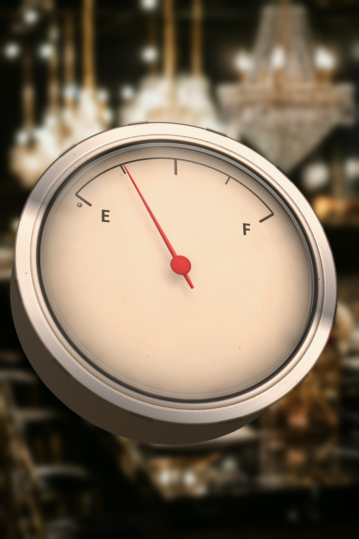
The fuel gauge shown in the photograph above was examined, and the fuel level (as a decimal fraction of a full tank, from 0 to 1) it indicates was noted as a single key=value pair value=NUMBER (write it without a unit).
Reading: value=0.25
